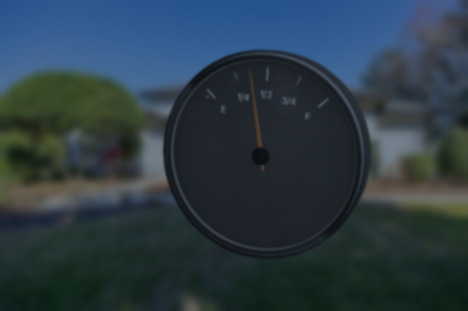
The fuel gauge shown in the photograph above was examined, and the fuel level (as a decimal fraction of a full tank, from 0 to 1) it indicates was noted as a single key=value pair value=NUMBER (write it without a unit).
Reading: value=0.375
